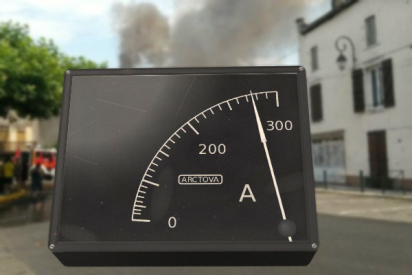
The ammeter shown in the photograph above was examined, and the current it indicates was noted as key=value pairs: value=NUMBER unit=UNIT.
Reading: value=275 unit=A
